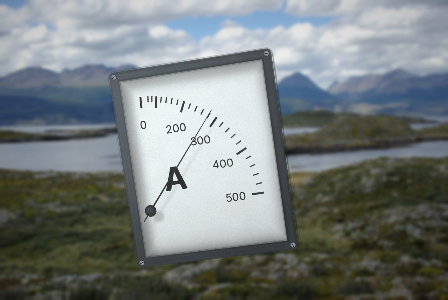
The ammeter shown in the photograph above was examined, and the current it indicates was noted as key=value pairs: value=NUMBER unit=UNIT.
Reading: value=280 unit=A
